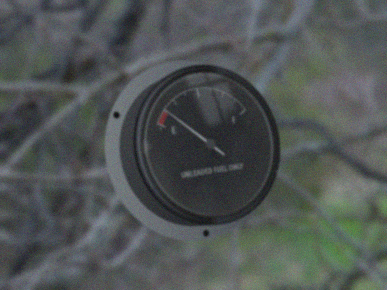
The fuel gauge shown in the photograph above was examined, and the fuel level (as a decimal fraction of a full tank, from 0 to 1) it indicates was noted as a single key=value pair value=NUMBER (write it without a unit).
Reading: value=0.125
